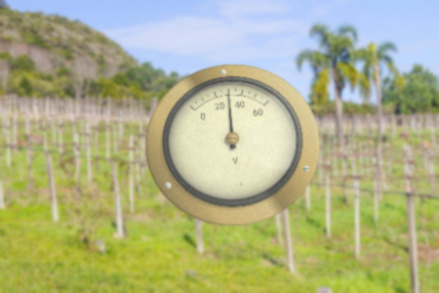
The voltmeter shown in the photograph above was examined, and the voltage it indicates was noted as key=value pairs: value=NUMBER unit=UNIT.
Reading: value=30 unit=V
